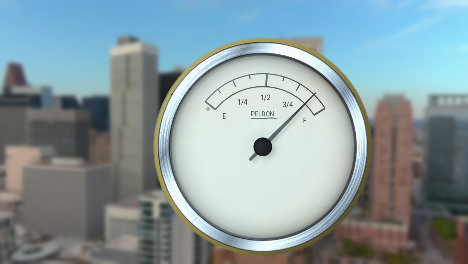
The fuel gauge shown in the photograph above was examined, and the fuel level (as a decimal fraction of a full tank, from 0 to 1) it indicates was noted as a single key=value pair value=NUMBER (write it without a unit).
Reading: value=0.875
